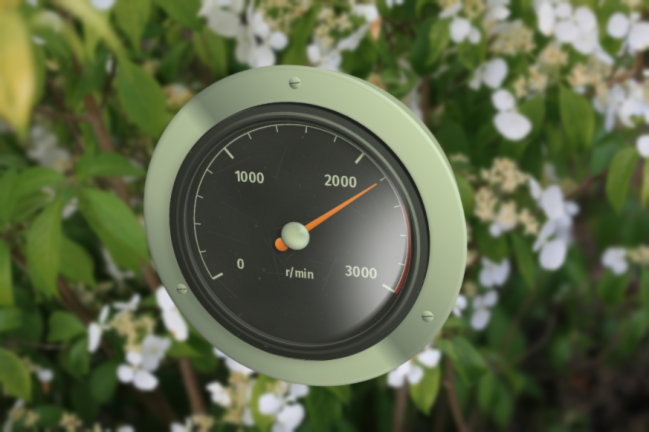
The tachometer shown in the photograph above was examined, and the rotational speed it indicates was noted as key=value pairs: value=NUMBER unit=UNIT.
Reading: value=2200 unit=rpm
